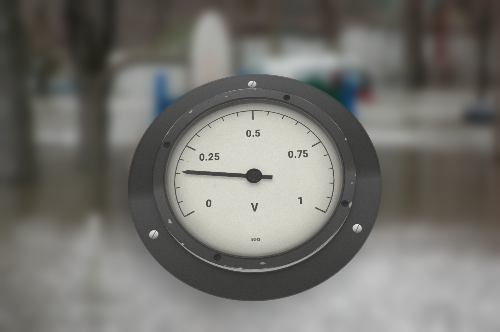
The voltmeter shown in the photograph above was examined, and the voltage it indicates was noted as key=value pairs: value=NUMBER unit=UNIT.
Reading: value=0.15 unit=V
